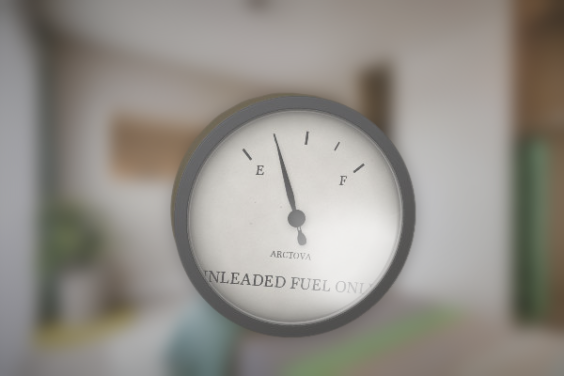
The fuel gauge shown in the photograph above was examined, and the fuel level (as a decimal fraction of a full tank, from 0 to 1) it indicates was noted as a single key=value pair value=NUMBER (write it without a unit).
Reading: value=0.25
